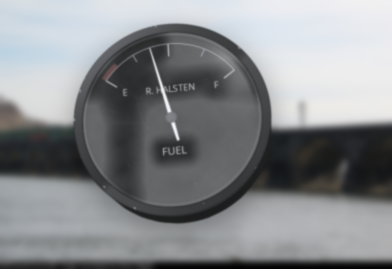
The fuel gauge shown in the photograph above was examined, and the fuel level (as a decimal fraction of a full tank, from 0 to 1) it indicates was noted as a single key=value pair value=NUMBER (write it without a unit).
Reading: value=0.375
